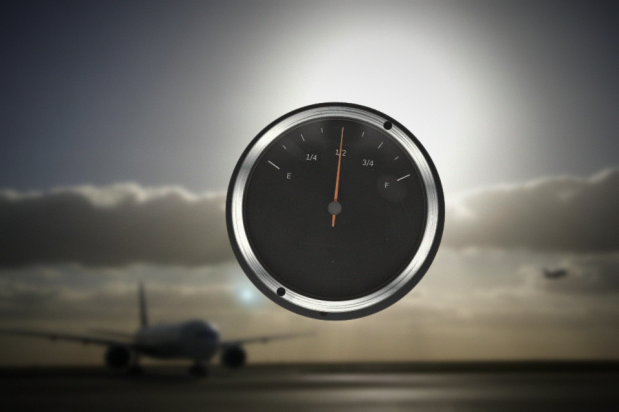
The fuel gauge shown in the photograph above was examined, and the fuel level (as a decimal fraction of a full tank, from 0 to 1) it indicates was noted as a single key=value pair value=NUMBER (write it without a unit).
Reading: value=0.5
